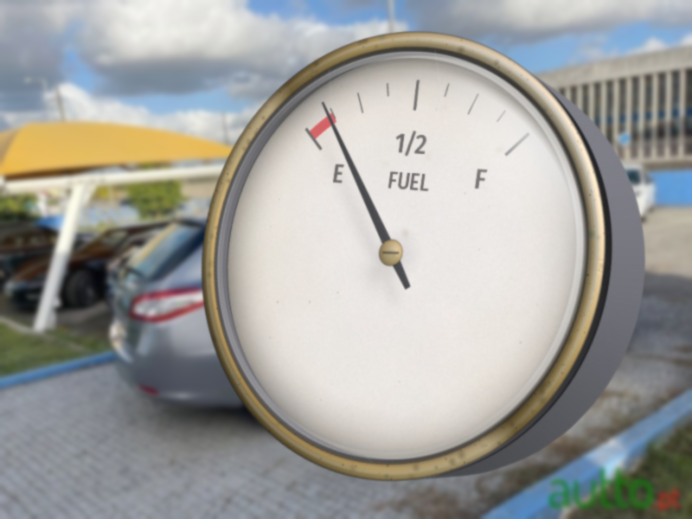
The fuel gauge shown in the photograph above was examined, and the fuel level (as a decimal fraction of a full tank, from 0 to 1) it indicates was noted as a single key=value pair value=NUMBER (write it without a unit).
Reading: value=0.125
